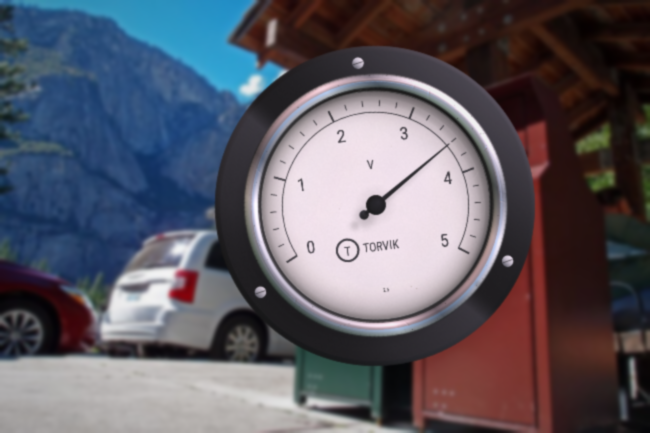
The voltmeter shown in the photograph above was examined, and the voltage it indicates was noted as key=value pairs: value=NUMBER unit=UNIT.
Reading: value=3.6 unit=V
